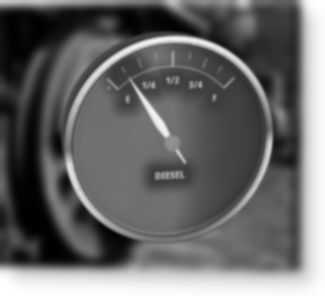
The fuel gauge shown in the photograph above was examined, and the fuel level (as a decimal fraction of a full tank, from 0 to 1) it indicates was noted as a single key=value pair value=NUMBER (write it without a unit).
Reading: value=0.125
